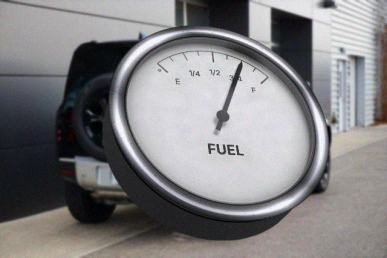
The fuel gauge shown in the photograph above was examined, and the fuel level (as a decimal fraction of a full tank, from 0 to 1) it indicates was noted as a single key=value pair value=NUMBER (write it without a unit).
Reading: value=0.75
